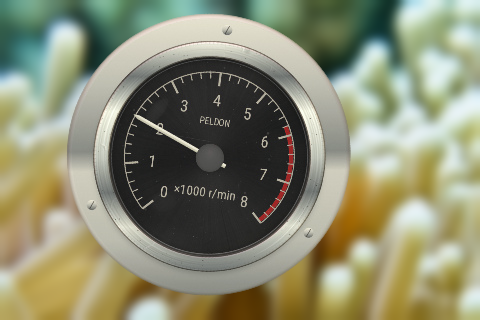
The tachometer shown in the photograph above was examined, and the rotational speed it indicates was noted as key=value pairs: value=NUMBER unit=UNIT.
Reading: value=2000 unit=rpm
